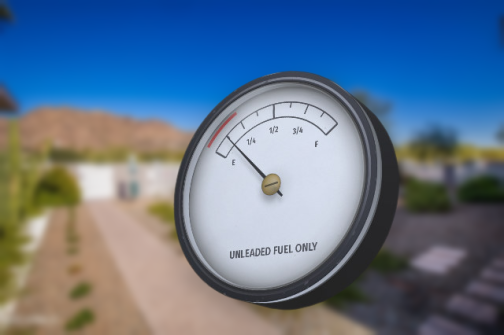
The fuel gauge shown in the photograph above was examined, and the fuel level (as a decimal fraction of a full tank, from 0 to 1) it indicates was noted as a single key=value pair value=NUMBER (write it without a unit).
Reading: value=0.125
